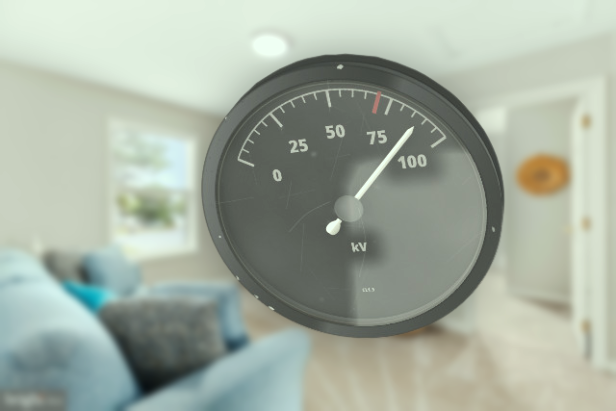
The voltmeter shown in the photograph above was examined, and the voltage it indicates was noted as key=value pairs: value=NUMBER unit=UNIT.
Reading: value=87.5 unit=kV
